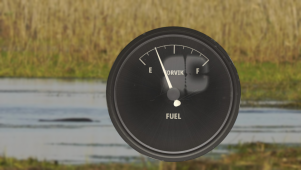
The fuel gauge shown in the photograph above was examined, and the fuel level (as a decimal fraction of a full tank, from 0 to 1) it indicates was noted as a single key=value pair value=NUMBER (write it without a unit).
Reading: value=0.25
